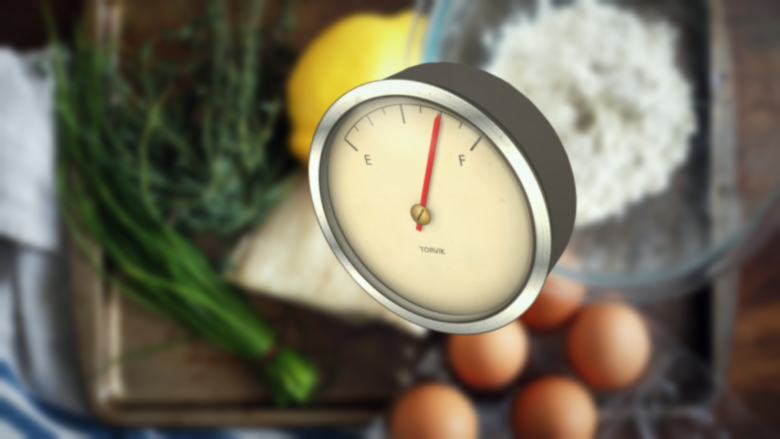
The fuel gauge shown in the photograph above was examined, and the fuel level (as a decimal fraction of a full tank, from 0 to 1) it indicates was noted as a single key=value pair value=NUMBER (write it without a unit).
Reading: value=0.75
